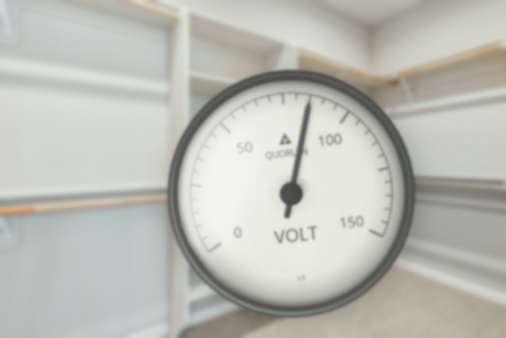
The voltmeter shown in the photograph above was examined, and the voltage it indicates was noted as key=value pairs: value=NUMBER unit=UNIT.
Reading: value=85 unit=V
